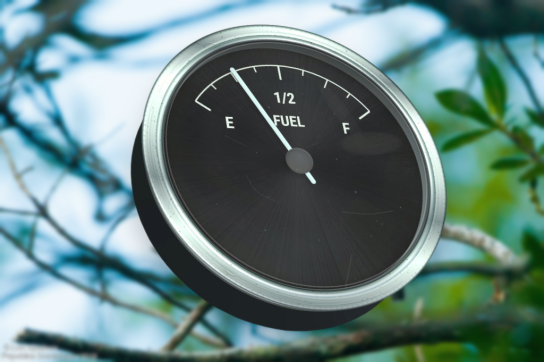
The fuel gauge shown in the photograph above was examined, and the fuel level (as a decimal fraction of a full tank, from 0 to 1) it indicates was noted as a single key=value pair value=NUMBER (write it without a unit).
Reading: value=0.25
